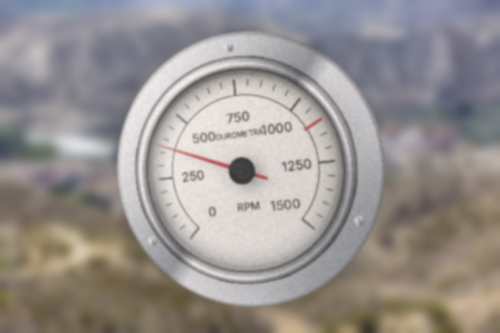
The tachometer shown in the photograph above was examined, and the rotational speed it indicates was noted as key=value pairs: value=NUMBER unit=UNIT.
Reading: value=375 unit=rpm
